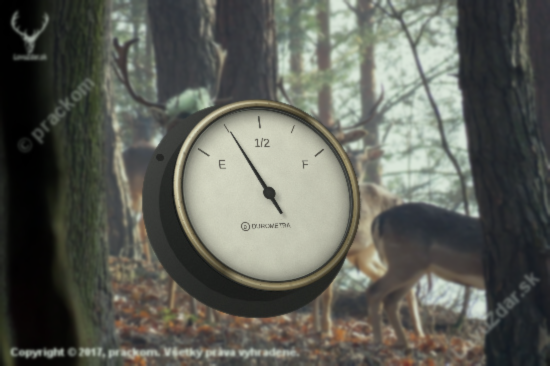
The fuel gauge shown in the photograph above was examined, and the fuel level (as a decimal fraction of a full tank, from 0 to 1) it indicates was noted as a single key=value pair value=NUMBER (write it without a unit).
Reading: value=0.25
